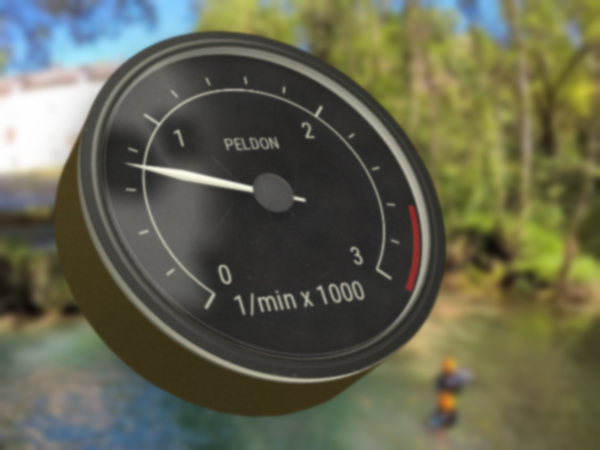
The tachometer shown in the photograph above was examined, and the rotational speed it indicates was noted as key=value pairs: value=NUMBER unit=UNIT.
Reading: value=700 unit=rpm
